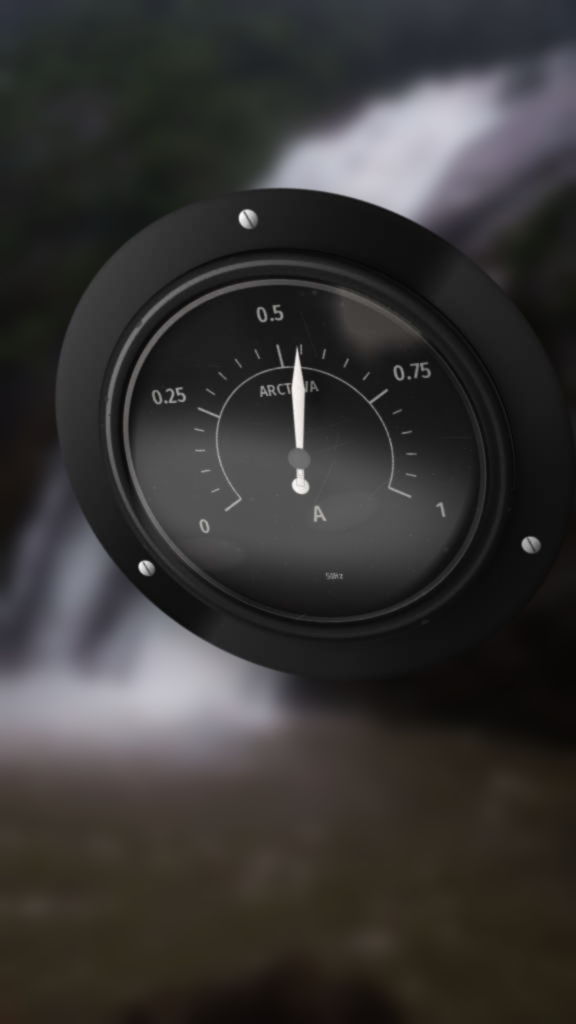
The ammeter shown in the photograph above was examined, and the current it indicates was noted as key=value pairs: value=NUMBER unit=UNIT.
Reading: value=0.55 unit=A
